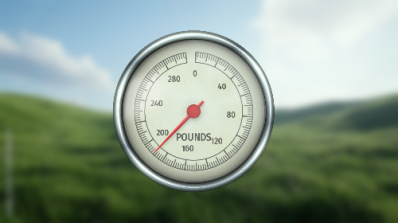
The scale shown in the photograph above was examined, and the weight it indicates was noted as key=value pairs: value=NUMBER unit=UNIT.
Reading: value=190 unit=lb
